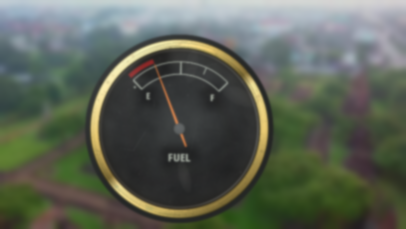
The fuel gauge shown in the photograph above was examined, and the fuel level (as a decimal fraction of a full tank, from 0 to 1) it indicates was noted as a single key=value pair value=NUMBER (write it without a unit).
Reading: value=0.25
